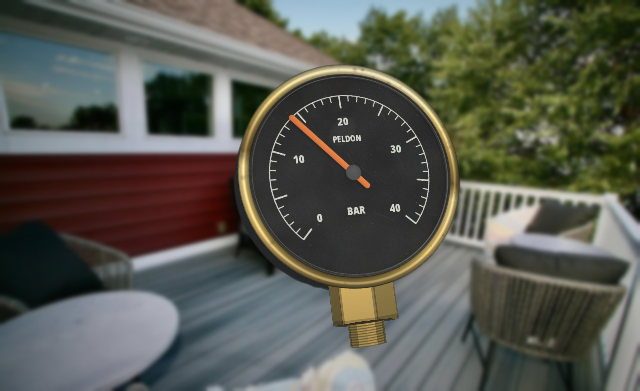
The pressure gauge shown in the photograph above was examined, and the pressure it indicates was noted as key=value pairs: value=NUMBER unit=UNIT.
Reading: value=14 unit=bar
